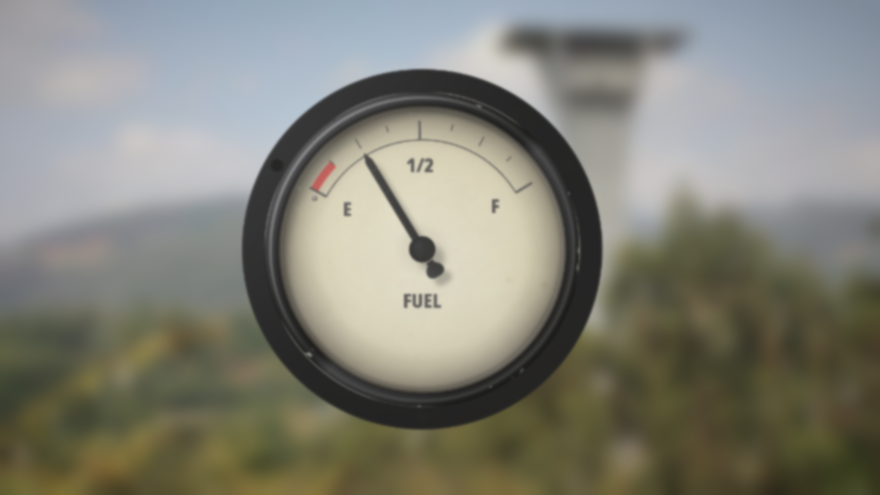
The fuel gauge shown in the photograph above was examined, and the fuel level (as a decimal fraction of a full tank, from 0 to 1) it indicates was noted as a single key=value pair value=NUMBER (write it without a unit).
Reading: value=0.25
